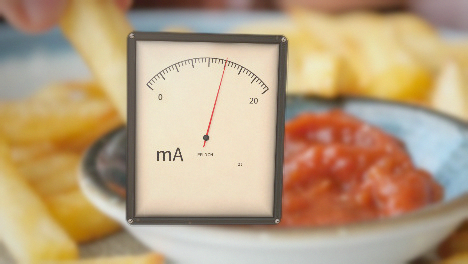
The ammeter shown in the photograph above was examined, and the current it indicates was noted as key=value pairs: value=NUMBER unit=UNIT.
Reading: value=12.5 unit=mA
